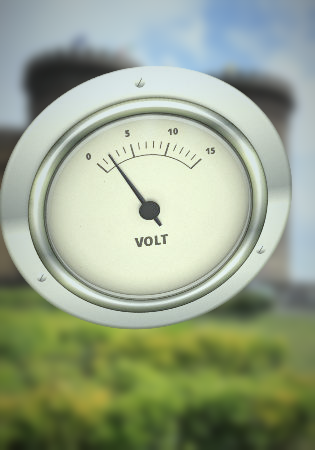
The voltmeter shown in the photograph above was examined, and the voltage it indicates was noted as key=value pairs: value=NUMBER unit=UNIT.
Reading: value=2 unit=V
